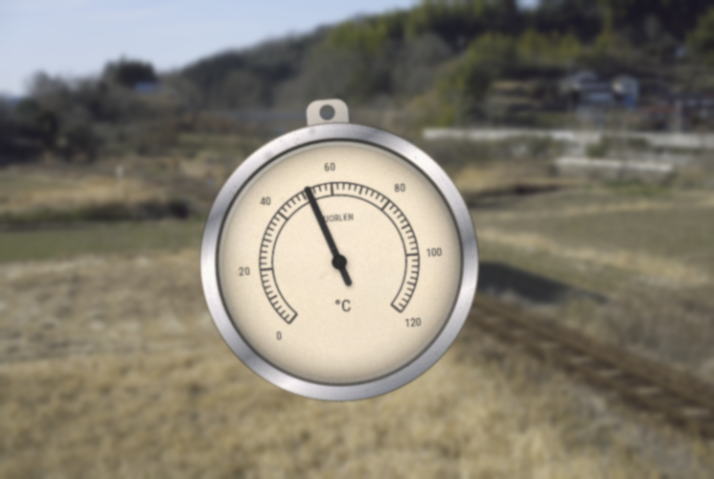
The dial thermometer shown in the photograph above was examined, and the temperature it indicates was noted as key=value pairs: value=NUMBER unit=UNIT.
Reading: value=52 unit=°C
